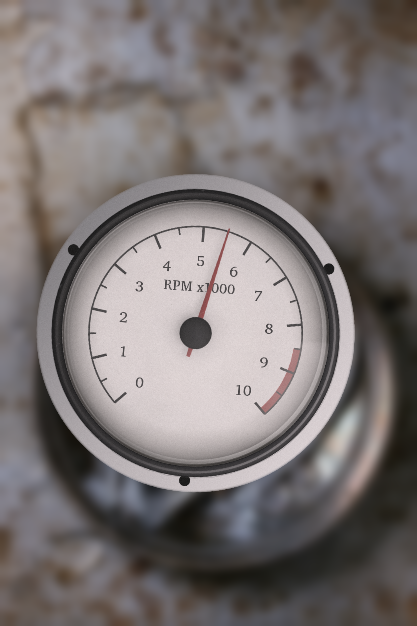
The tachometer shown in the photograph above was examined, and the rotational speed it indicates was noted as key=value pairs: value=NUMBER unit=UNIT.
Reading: value=5500 unit=rpm
